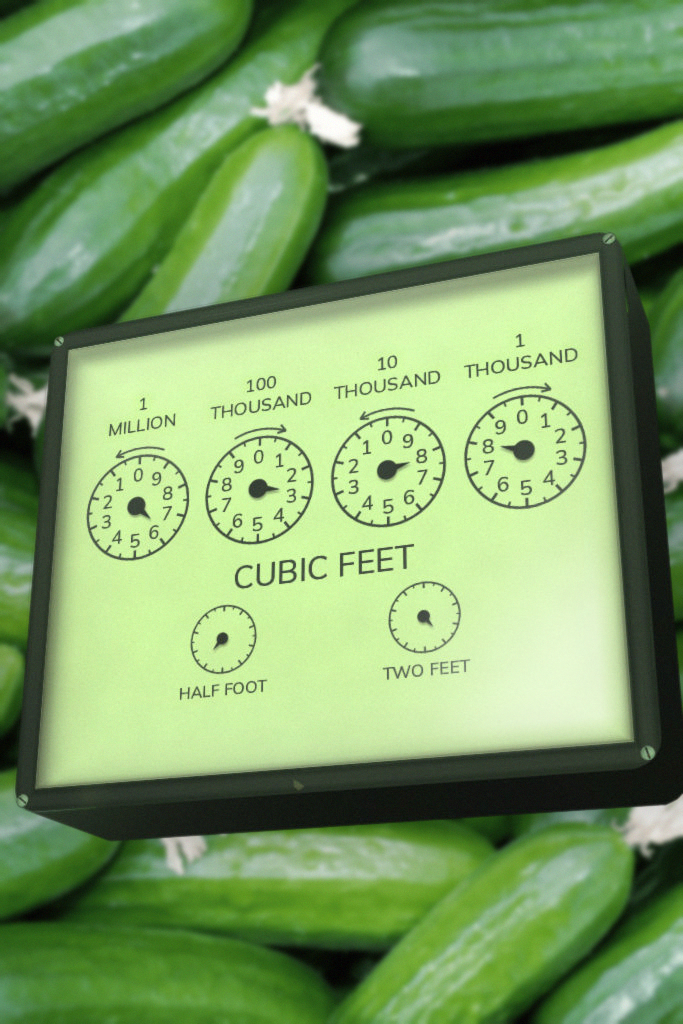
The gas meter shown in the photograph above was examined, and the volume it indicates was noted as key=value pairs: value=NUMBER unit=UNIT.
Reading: value=627800 unit=ft³
